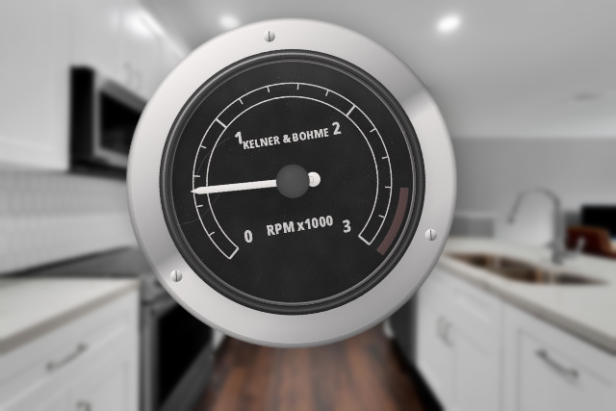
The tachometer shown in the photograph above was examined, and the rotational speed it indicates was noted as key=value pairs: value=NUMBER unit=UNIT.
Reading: value=500 unit=rpm
